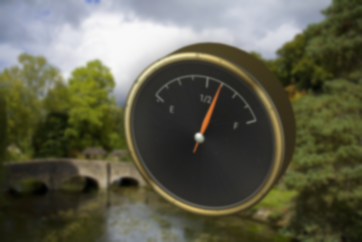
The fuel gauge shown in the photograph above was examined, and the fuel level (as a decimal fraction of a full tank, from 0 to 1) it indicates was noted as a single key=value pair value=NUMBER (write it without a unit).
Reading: value=0.625
